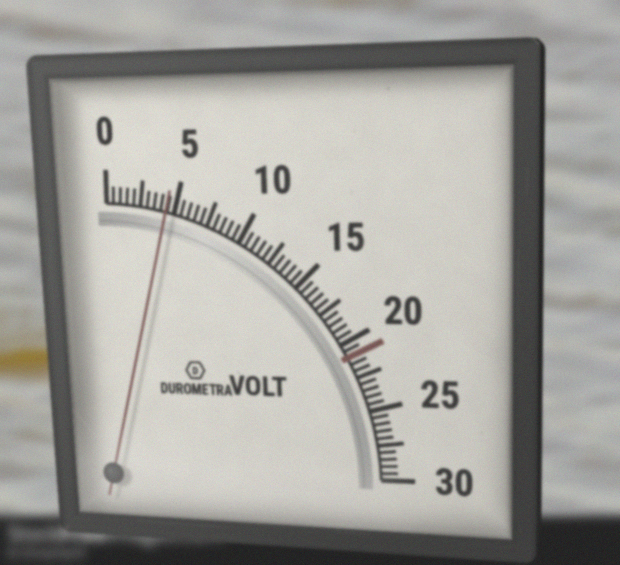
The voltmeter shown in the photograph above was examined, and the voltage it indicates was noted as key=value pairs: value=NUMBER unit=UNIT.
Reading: value=4.5 unit=V
